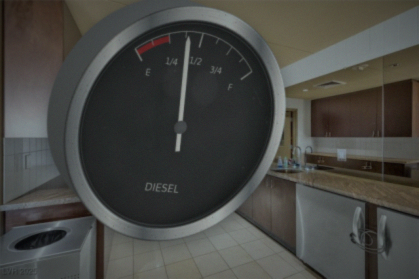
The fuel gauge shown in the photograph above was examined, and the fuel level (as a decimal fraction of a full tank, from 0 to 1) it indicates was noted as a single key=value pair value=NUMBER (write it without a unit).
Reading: value=0.375
